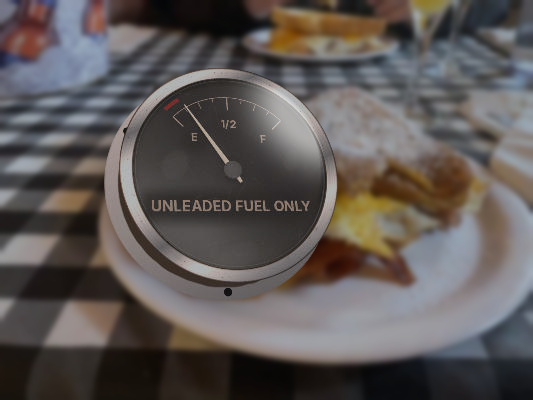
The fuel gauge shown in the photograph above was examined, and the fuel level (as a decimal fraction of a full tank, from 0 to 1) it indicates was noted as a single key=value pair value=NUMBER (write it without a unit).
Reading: value=0.125
